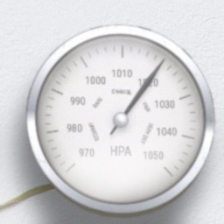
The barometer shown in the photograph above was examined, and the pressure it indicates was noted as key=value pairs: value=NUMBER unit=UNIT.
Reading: value=1020 unit=hPa
